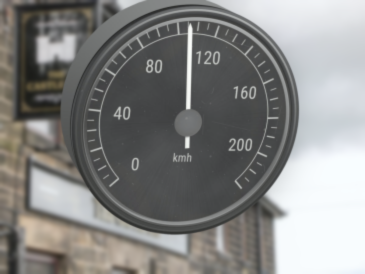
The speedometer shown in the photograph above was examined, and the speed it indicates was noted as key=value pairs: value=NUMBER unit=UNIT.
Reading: value=105 unit=km/h
